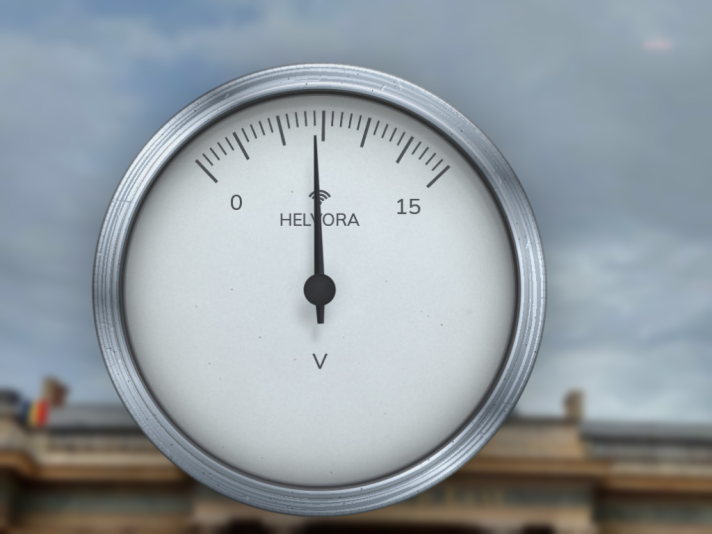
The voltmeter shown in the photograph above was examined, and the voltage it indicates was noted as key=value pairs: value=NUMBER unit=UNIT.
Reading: value=7 unit=V
